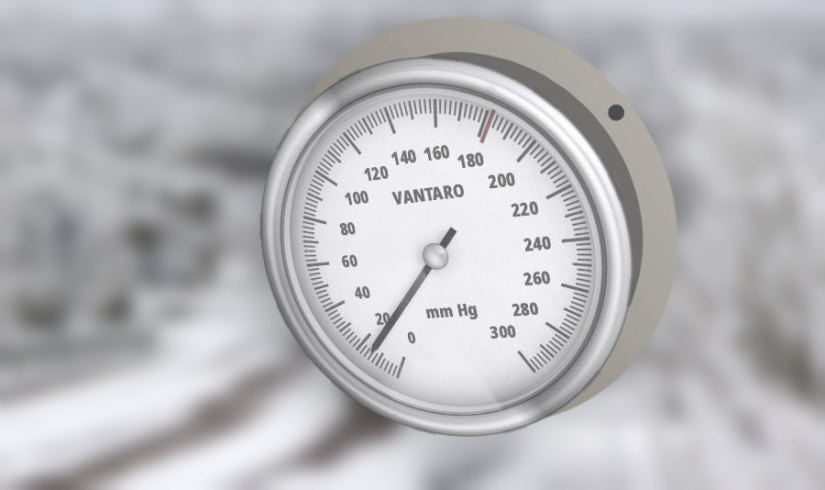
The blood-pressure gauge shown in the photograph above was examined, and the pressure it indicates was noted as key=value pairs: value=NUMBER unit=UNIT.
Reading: value=14 unit=mmHg
